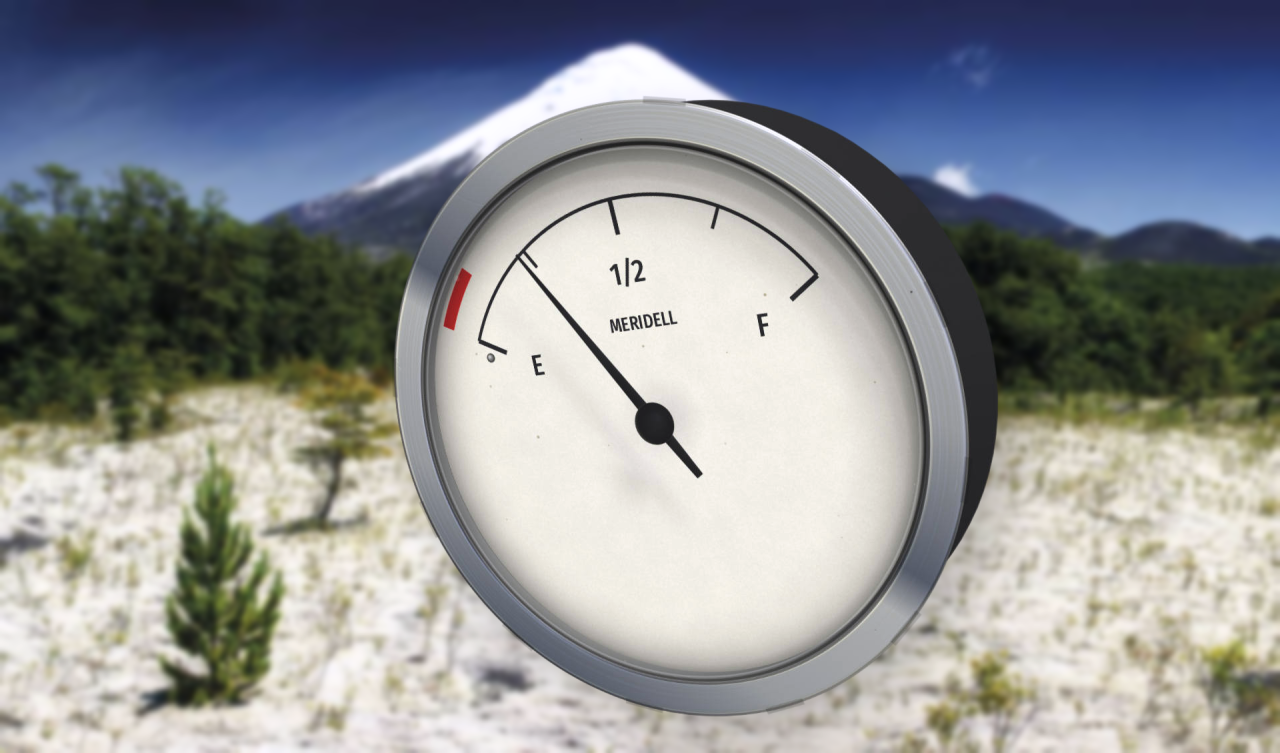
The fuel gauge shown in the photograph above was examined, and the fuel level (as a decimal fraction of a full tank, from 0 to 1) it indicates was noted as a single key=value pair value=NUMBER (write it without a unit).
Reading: value=0.25
